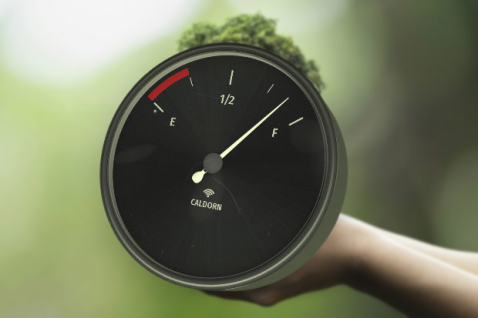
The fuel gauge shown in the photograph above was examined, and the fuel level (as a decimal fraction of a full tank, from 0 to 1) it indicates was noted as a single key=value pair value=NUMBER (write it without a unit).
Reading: value=0.875
